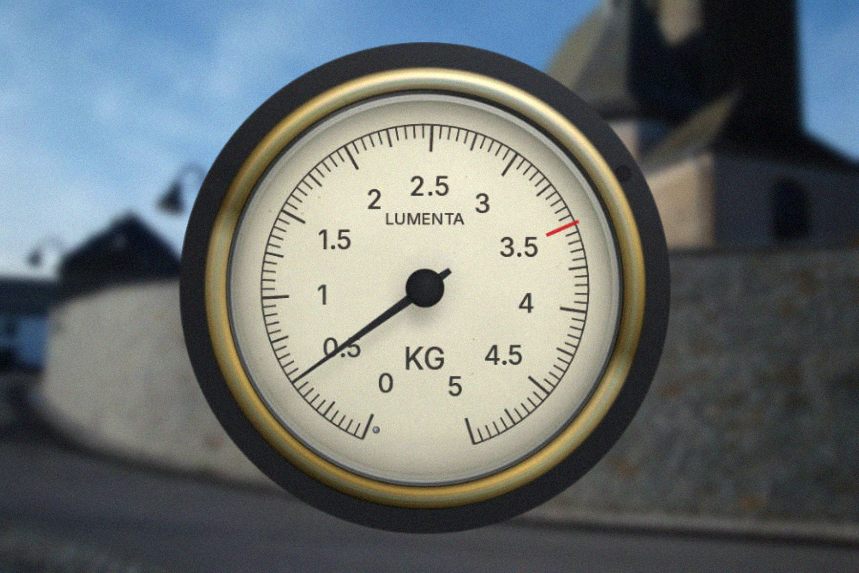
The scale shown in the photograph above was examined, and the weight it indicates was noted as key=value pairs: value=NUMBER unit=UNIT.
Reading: value=0.5 unit=kg
